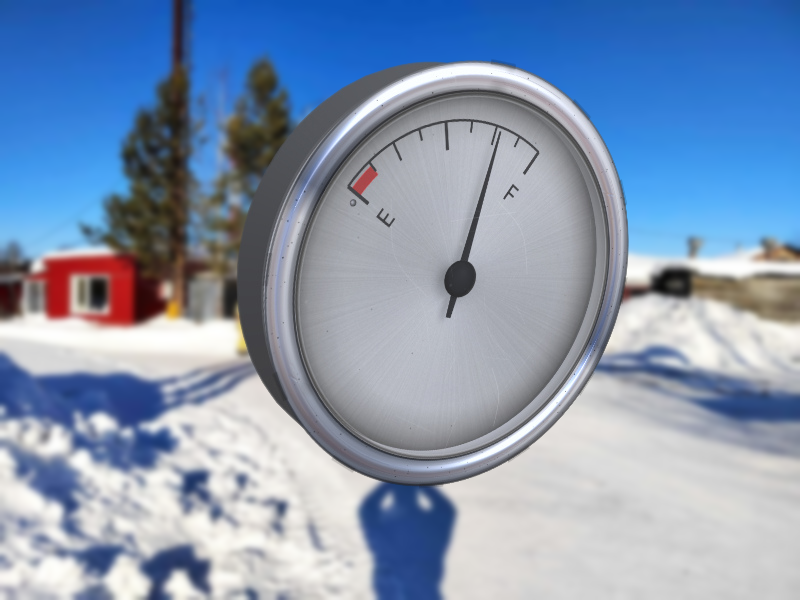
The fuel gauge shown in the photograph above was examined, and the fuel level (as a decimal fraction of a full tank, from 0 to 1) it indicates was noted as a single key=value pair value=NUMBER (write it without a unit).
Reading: value=0.75
